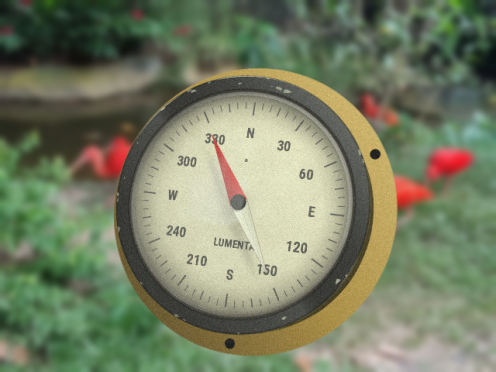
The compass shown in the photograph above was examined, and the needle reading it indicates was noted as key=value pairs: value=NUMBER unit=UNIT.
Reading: value=330 unit=°
